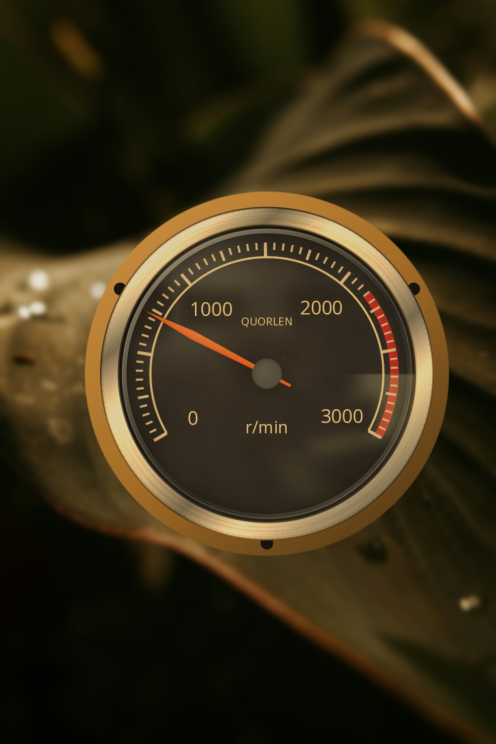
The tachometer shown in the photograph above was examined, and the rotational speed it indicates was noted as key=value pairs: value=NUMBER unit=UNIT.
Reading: value=725 unit=rpm
